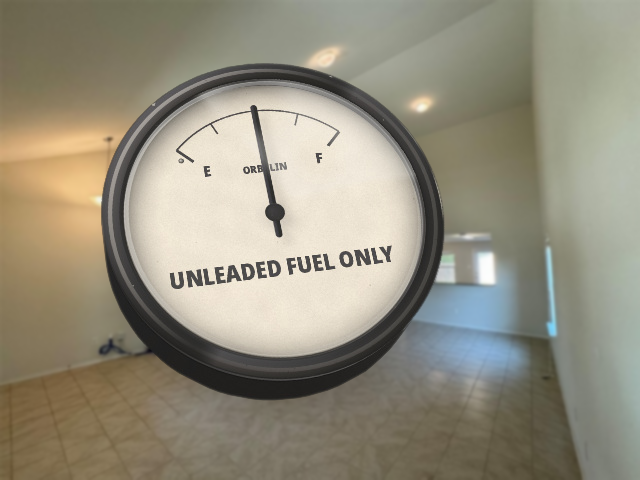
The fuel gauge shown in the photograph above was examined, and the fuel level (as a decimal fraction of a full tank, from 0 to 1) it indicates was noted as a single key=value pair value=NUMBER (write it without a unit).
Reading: value=0.5
